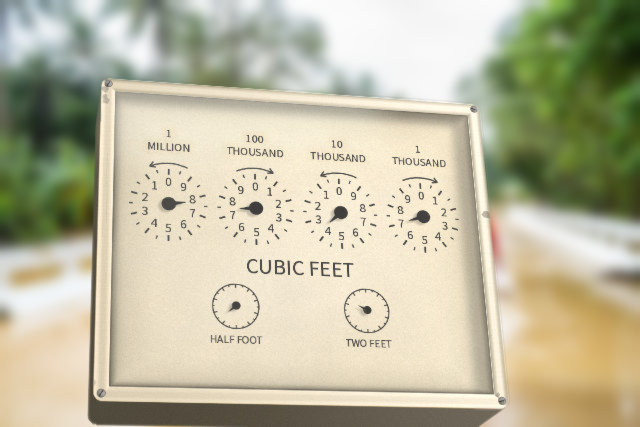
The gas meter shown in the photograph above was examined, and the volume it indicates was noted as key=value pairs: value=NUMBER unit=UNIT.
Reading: value=773700 unit=ft³
